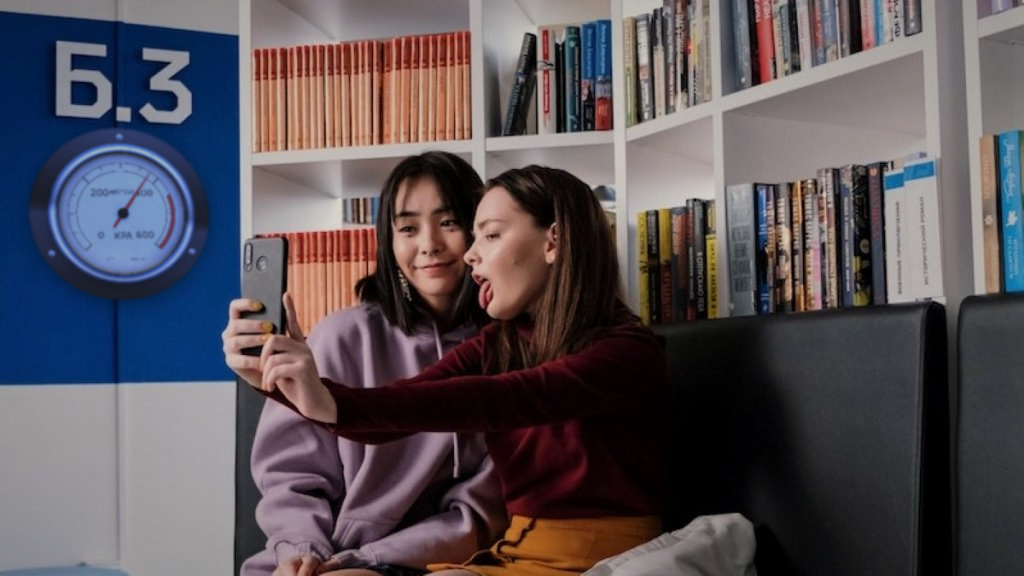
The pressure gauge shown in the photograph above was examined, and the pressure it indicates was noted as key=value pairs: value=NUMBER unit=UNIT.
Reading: value=375 unit=kPa
